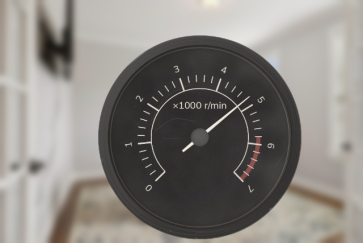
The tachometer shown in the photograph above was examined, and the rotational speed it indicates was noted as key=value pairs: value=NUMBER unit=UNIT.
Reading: value=4800 unit=rpm
